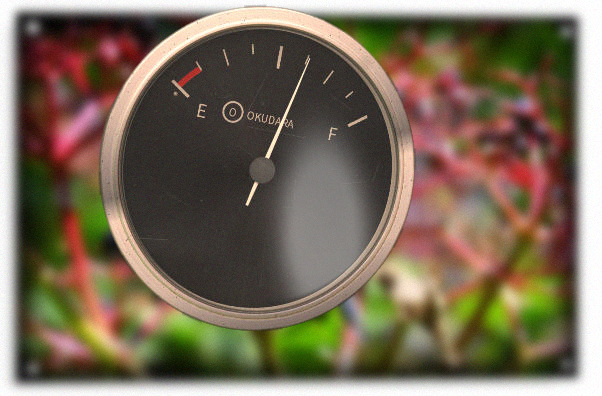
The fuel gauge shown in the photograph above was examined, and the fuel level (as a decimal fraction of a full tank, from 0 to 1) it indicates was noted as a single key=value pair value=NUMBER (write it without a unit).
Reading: value=0.625
